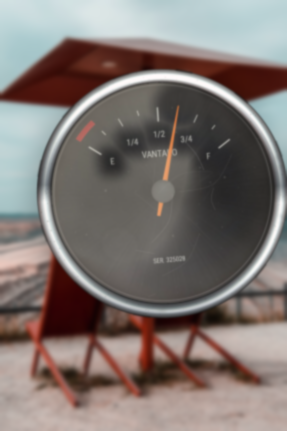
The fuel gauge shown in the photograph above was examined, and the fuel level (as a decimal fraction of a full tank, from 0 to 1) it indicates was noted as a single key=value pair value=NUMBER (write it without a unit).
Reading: value=0.625
